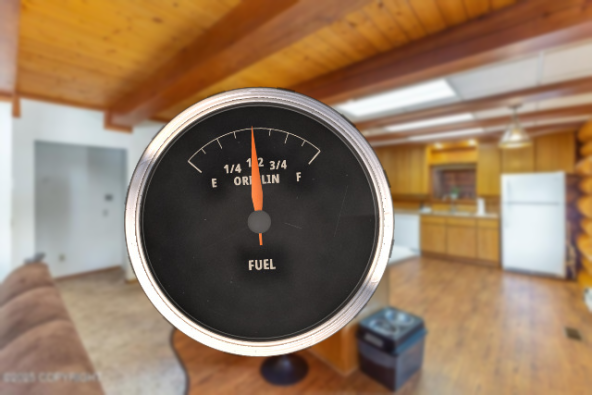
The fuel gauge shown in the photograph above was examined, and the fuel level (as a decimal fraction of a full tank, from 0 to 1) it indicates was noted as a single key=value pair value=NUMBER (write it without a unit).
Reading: value=0.5
